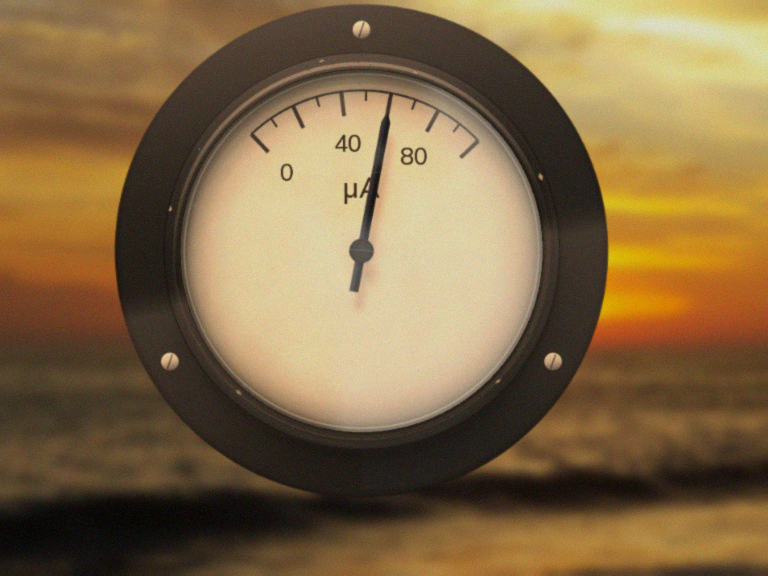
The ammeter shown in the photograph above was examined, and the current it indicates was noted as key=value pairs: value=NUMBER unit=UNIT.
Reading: value=60 unit=µA
